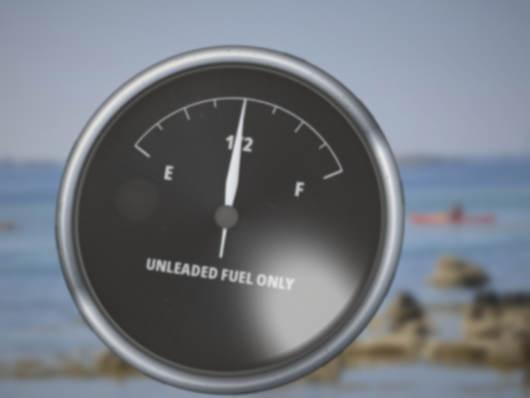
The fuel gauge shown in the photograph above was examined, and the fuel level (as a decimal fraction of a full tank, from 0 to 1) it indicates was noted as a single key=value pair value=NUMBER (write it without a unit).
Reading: value=0.5
